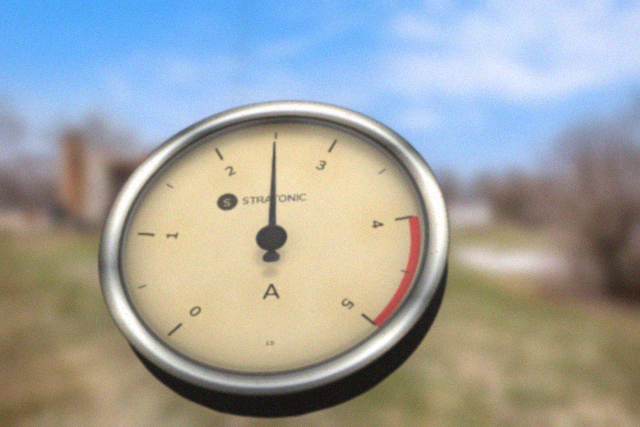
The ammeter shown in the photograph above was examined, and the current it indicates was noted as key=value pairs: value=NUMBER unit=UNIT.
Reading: value=2.5 unit=A
